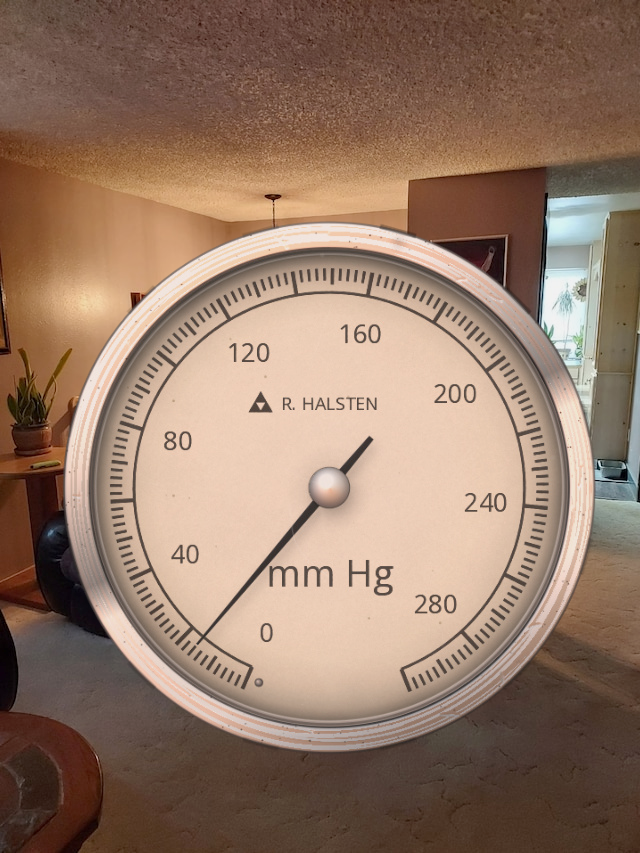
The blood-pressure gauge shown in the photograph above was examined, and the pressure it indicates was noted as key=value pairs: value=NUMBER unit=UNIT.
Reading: value=16 unit=mmHg
